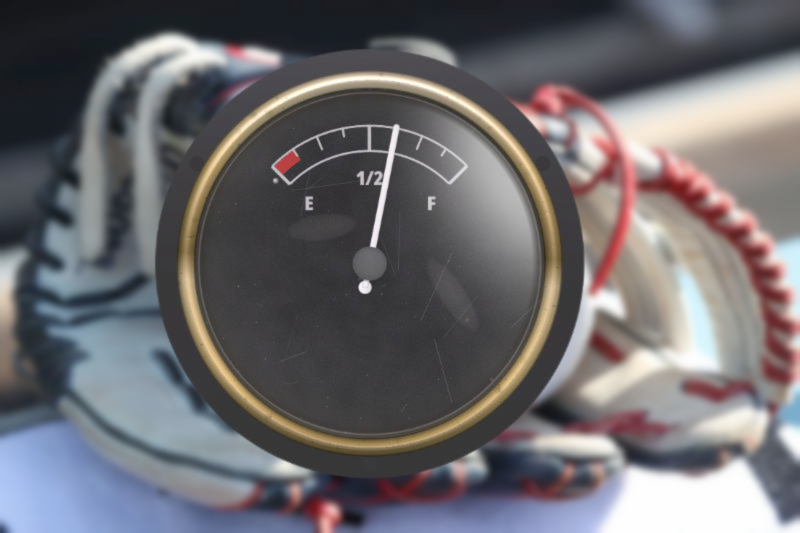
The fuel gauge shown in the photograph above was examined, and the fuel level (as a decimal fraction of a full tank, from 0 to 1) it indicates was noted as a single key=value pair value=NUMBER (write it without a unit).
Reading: value=0.625
